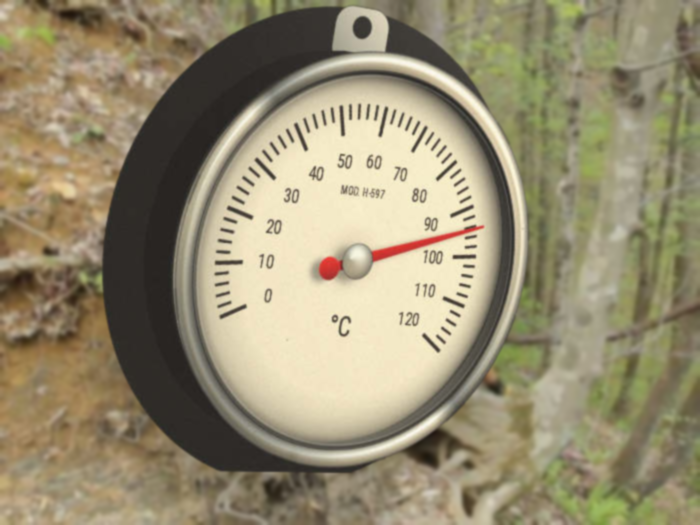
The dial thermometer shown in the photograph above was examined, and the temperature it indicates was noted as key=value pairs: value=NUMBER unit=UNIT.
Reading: value=94 unit=°C
